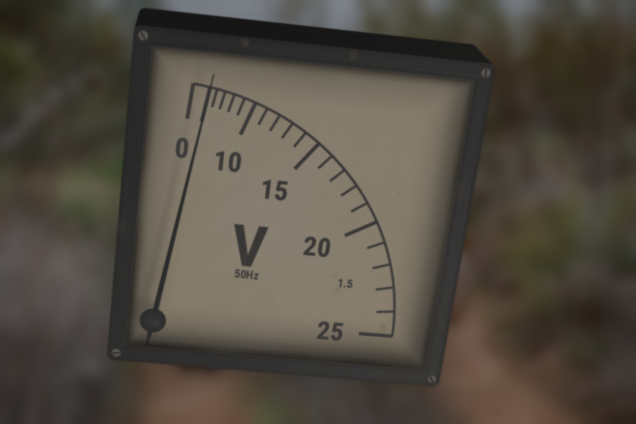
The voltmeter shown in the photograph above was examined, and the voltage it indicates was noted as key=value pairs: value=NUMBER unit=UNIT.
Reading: value=5 unit=V
